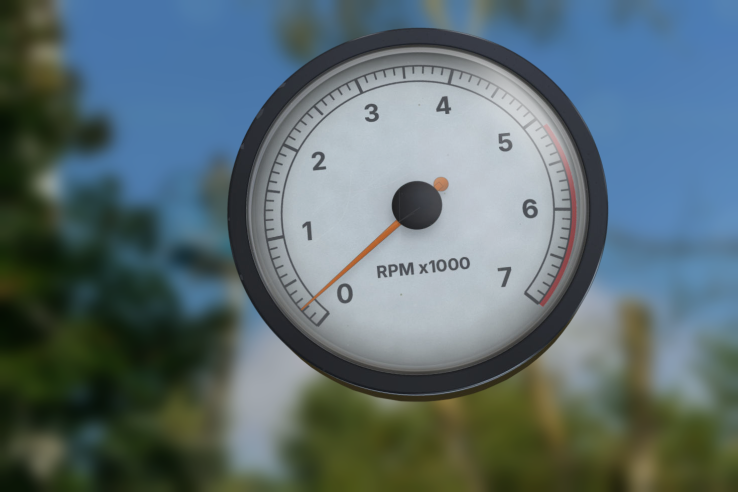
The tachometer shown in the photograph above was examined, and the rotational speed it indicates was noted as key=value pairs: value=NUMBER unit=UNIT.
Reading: value=200 unit=rpm
